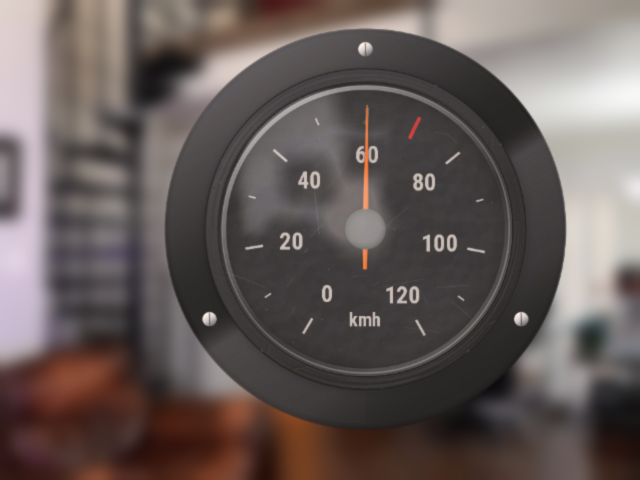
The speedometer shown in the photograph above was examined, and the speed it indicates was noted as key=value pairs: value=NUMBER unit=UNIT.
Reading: value=60 unit=km/h
